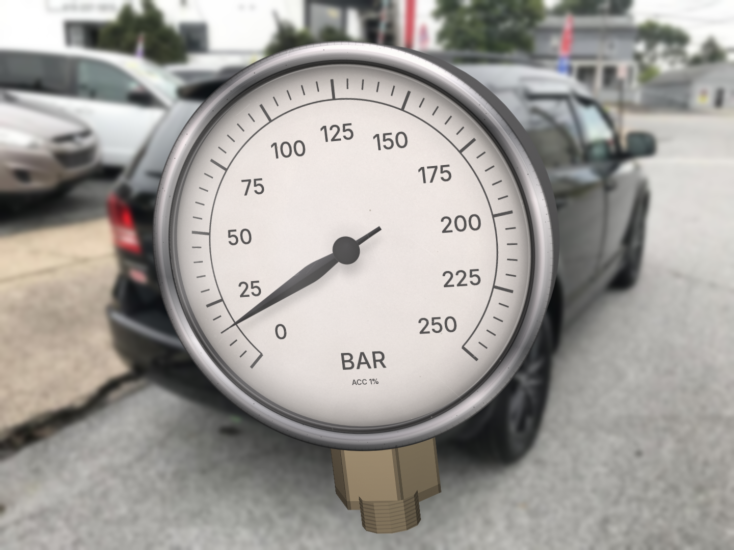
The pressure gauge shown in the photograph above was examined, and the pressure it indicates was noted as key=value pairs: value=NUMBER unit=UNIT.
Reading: value=15 unit=bar
